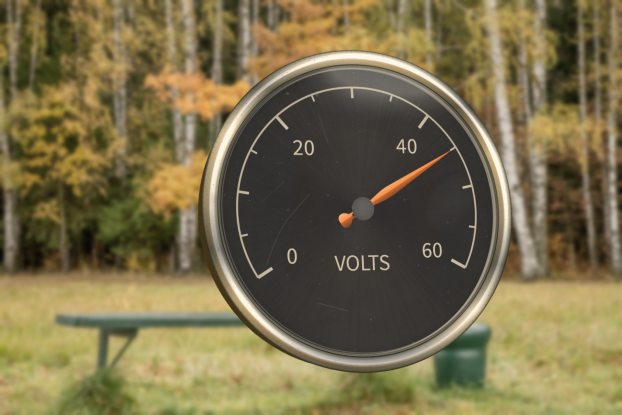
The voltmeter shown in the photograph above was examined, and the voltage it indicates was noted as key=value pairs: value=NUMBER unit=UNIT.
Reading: value=45 unit=V
